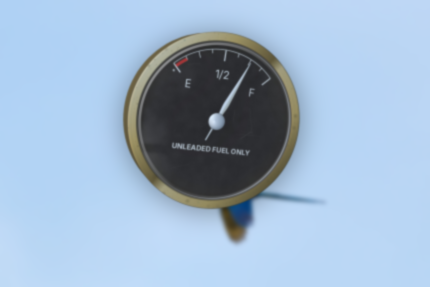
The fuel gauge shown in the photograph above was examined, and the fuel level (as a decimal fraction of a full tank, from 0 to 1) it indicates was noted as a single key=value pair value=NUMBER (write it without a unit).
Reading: value=0.75
